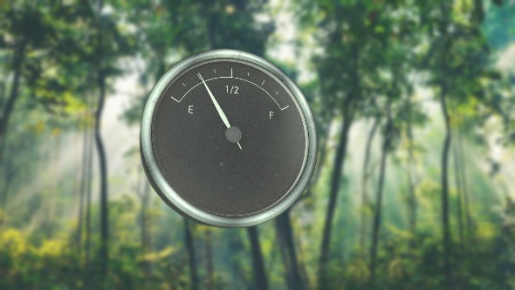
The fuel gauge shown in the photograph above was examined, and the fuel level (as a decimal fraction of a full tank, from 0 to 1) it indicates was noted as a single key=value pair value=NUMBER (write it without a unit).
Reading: value=0.25
